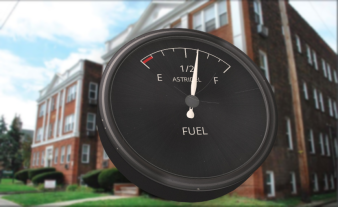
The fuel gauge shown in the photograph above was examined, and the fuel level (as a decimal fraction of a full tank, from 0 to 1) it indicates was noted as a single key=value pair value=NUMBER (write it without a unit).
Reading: value=0.625
